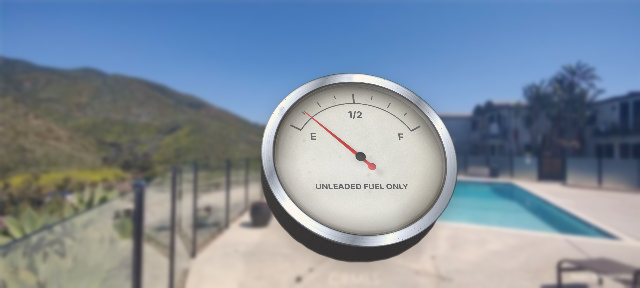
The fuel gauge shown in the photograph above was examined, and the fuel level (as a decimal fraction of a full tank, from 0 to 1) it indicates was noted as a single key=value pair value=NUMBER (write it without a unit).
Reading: value=0.125
